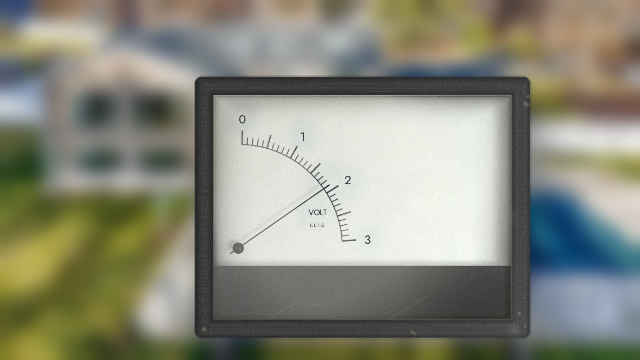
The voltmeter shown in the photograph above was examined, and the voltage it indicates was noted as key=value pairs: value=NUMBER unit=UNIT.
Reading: value=1.9 unit=V
